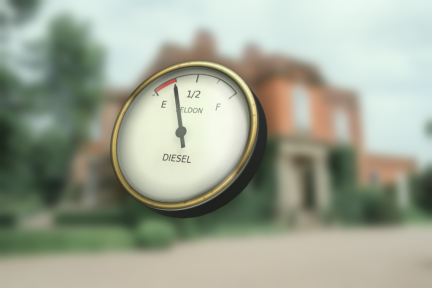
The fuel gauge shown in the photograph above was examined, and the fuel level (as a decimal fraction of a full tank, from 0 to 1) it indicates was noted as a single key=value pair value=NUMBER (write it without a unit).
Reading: value=0.25
